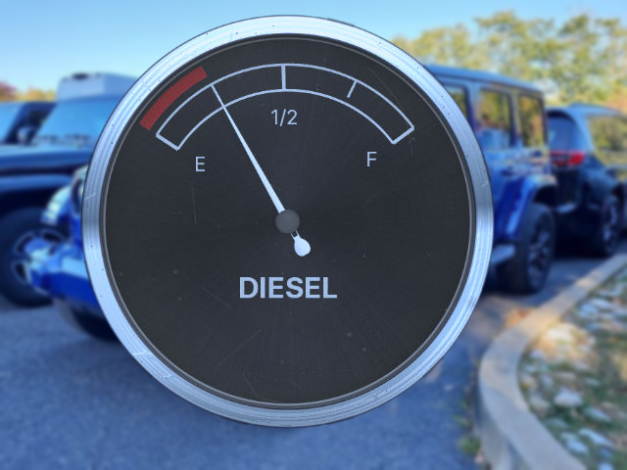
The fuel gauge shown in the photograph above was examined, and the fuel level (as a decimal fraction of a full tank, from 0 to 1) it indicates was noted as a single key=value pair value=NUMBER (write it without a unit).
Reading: value=0.25
